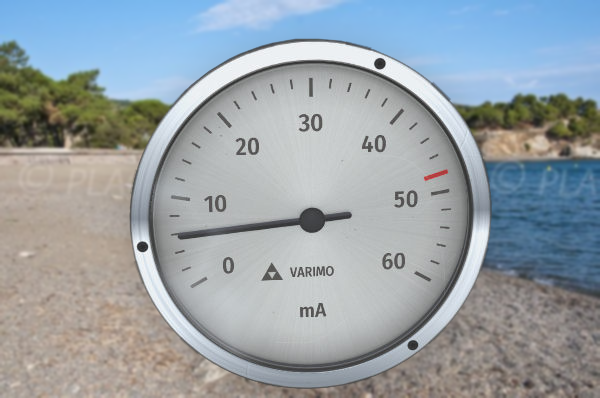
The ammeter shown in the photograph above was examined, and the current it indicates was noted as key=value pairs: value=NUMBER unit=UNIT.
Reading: value=6 unit=mA
